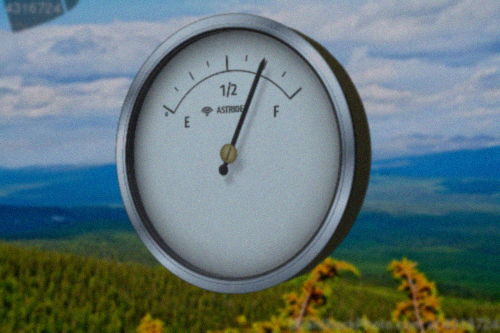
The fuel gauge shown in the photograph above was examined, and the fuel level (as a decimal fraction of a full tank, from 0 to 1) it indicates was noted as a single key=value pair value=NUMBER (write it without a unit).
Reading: value=0.75
